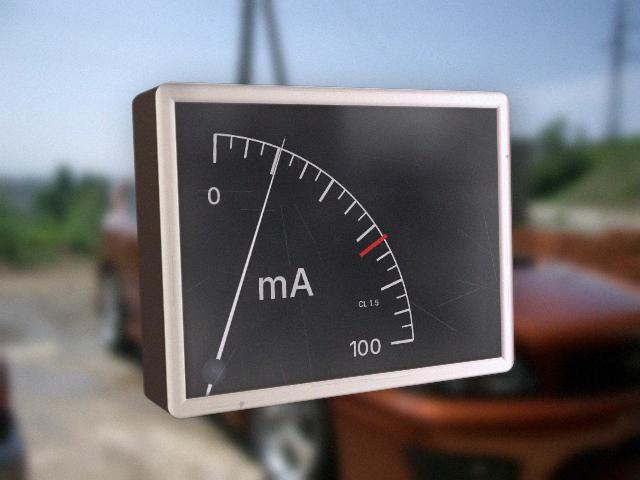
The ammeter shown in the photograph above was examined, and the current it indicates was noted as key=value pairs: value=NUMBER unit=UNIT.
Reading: value=20 unit=mA
